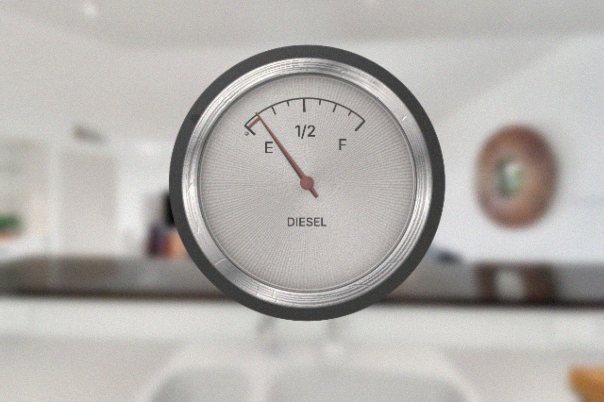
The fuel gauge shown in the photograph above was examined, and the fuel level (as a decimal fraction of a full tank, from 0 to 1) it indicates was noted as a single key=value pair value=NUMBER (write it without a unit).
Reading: value=0.125
